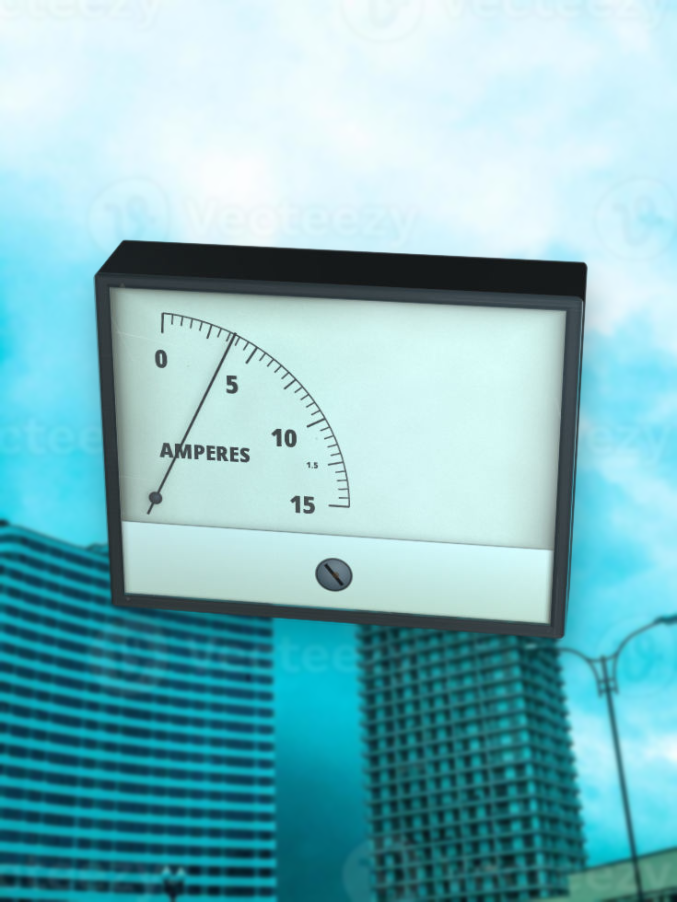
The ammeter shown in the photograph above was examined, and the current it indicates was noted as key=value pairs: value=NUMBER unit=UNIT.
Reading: value=3.75 unit=A
